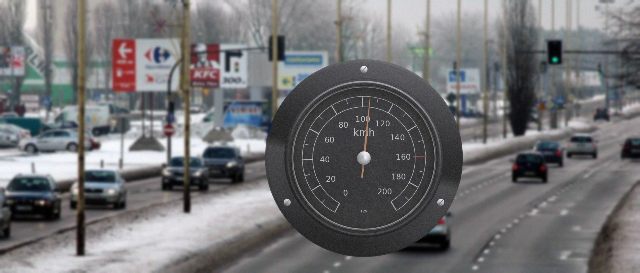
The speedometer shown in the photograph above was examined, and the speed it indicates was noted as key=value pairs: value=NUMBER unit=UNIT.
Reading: value=105 unit=km/h
